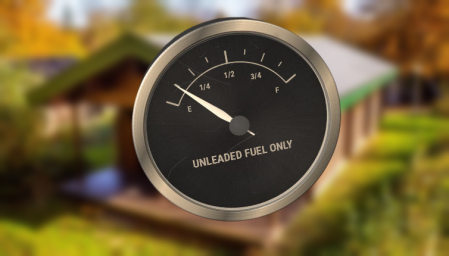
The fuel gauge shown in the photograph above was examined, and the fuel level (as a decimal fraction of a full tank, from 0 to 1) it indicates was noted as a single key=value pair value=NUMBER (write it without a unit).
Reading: value=0.125
